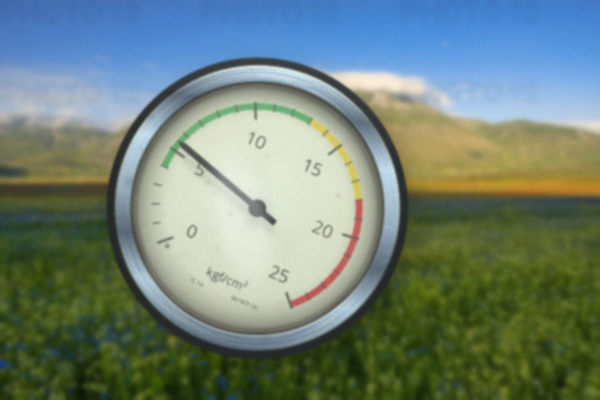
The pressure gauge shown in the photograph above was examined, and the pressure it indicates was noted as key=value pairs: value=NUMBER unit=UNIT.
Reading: value=5.5 unit=kg/cm²
